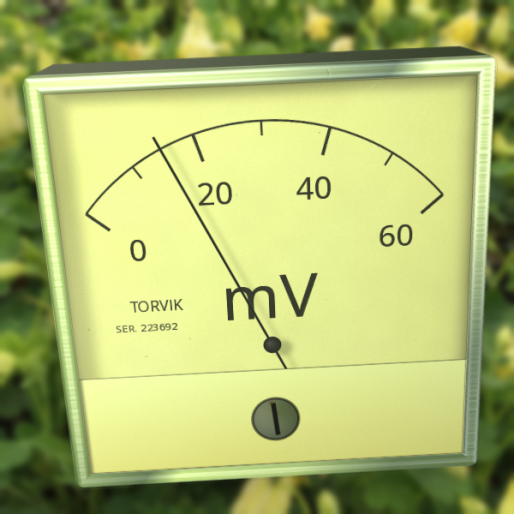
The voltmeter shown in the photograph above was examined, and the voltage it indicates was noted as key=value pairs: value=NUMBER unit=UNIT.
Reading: value=15 unit=mV
